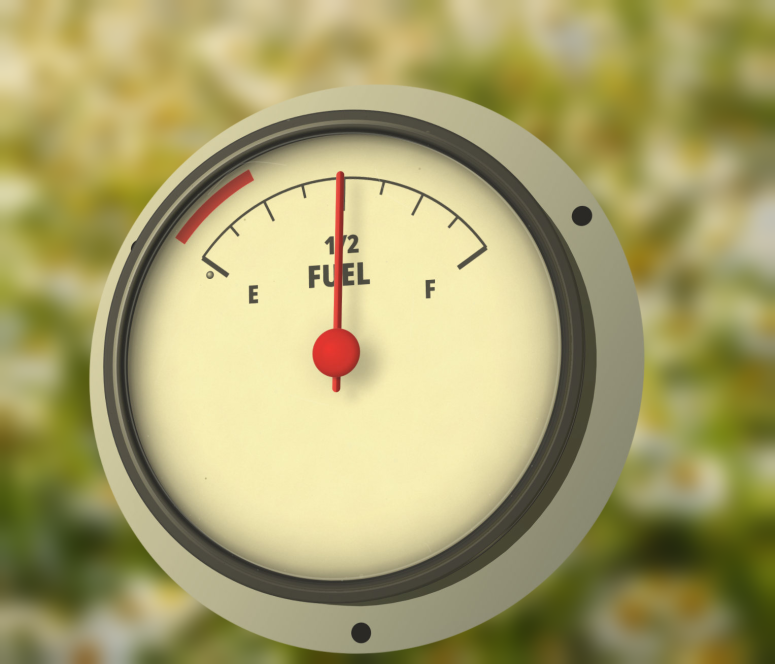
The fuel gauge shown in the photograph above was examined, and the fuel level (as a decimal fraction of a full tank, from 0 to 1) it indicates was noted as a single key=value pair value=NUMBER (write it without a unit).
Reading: value=0.5
